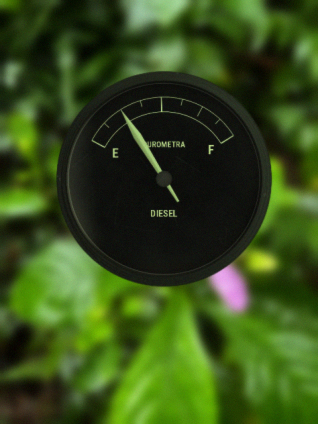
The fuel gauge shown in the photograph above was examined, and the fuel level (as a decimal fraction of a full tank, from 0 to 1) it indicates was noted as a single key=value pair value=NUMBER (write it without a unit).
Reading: value=0.25
